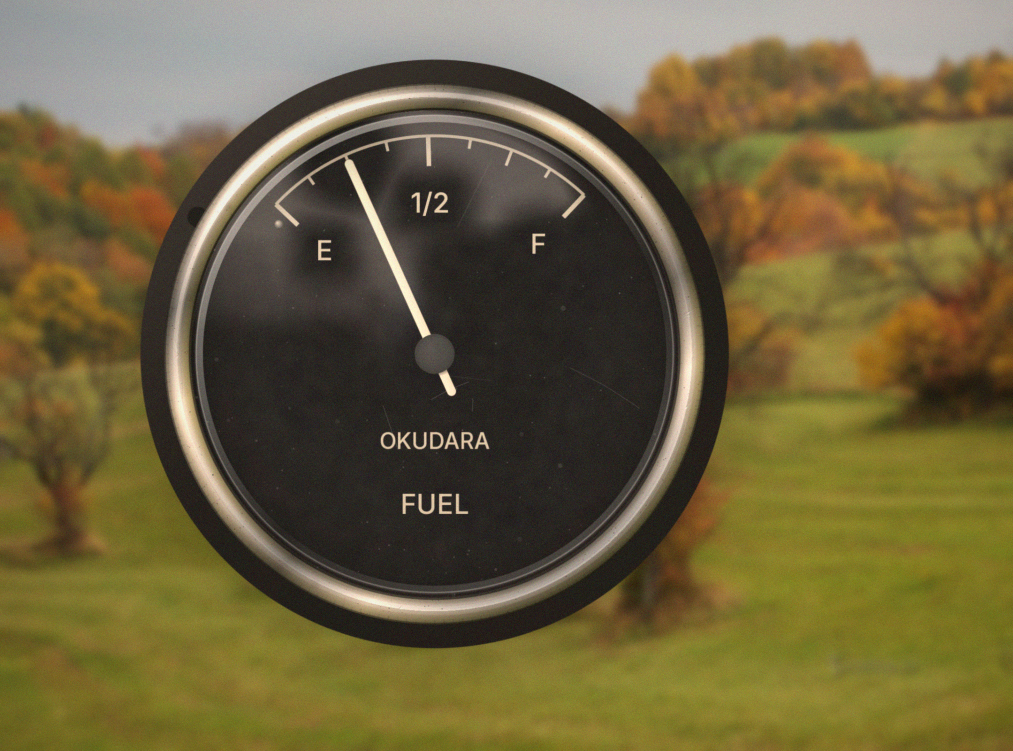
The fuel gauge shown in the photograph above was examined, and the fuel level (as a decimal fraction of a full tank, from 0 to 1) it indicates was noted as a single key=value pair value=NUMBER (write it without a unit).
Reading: value=0.25
